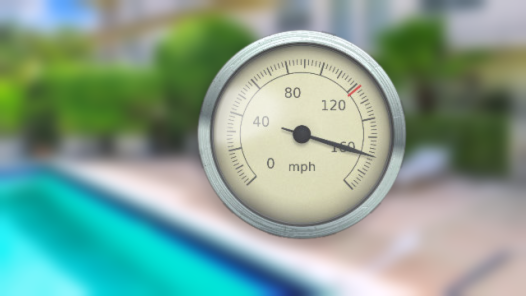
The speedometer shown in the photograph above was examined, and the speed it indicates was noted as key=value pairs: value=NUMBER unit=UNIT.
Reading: value=160 unit=mph
